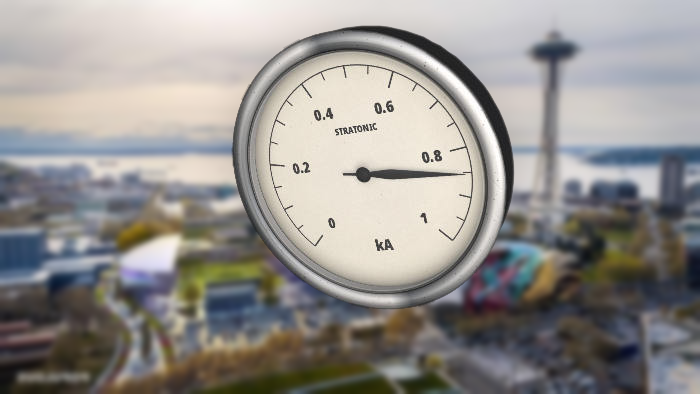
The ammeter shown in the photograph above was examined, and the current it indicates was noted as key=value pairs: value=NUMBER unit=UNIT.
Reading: value=0.85 unit=kA
